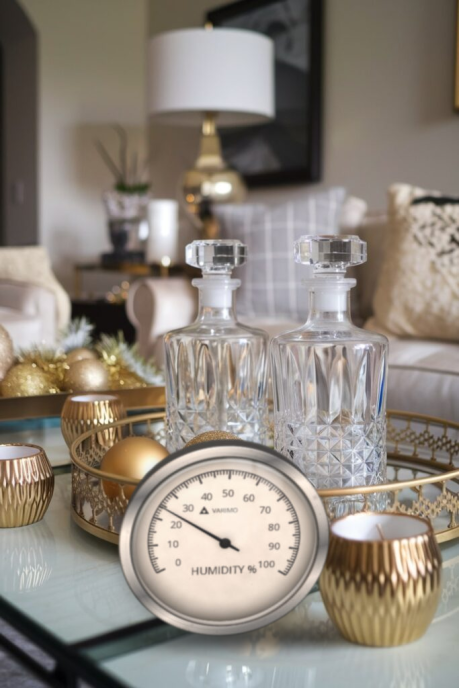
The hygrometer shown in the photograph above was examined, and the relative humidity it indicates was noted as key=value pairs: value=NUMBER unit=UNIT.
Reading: value=25 unit=%
